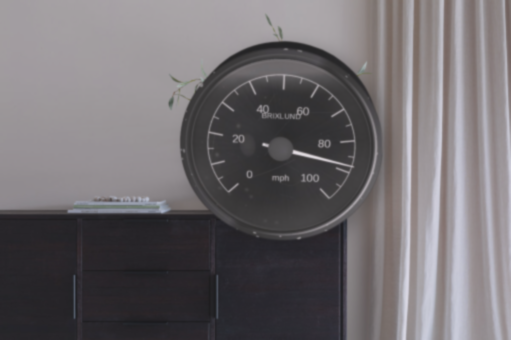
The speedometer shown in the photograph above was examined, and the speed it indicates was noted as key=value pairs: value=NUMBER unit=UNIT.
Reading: value=87.5 unit=mph
